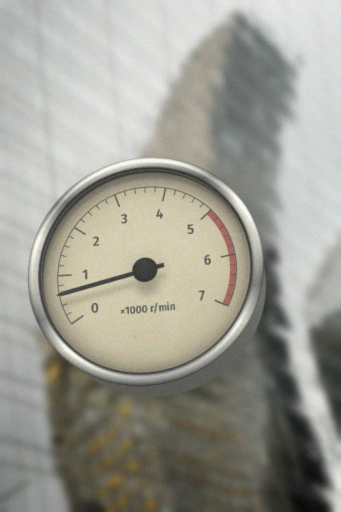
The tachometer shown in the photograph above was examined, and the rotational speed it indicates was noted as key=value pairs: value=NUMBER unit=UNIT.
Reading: value=600 unit=rpm
